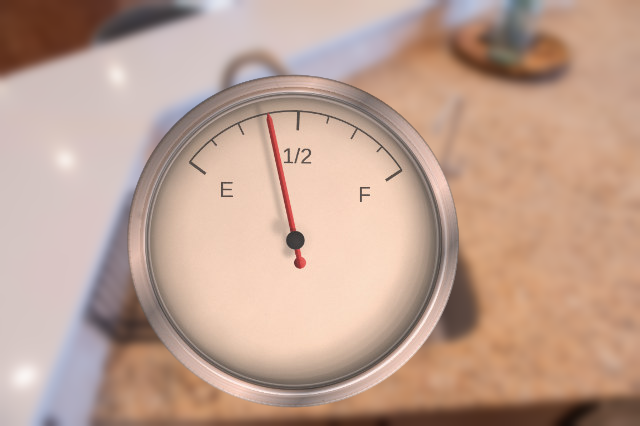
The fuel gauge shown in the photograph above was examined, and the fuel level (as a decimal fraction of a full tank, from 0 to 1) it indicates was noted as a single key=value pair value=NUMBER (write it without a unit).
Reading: value=0.375
